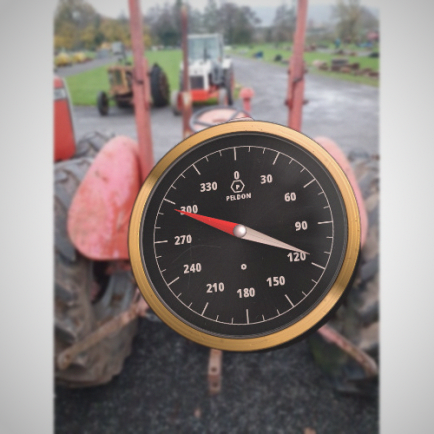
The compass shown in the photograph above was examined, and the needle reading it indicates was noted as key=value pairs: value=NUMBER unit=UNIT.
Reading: value=295 unit=°
